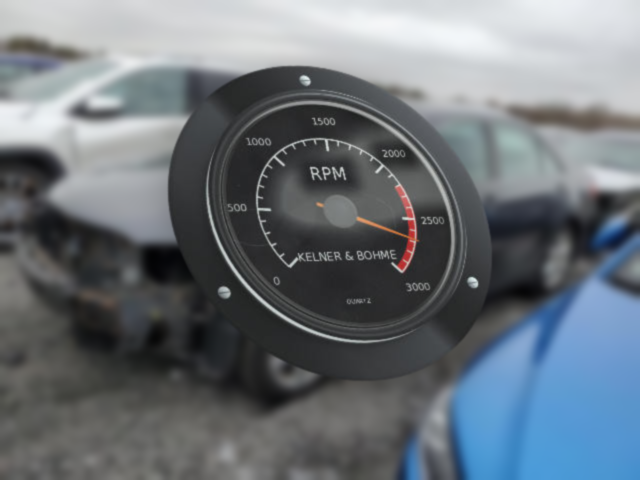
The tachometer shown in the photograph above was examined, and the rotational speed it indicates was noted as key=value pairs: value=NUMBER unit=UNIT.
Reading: value=2700 unit=rpm
